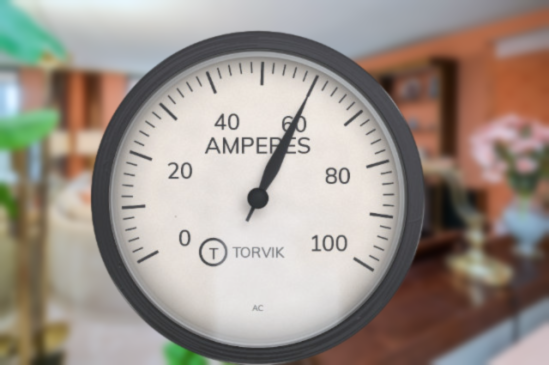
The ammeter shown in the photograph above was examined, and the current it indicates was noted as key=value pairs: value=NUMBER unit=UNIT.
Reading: value=60 unit=A
